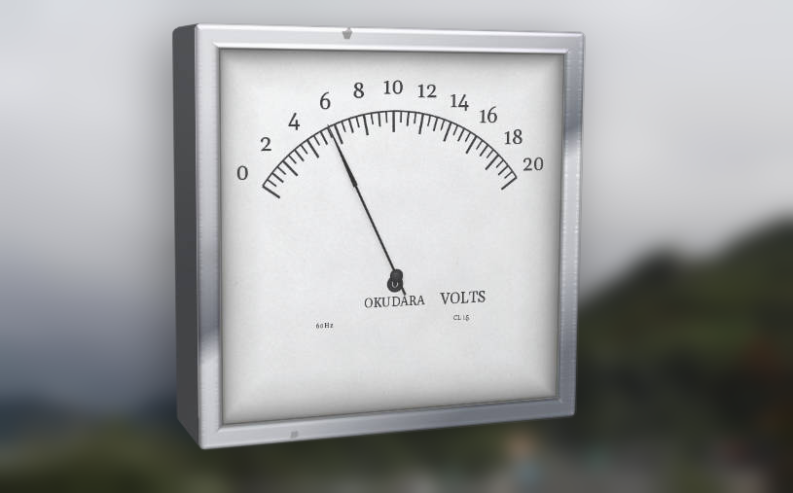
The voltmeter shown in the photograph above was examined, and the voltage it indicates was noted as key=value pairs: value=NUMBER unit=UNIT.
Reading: value=5.5 unit=V
